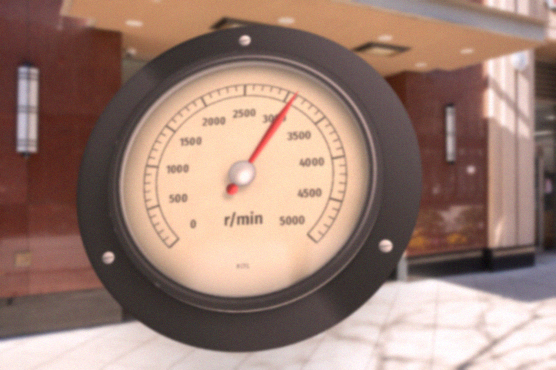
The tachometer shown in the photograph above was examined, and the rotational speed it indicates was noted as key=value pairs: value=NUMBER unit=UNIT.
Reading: value=3100 unit=rpm
